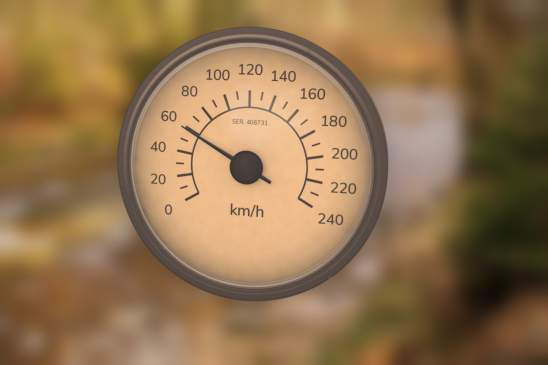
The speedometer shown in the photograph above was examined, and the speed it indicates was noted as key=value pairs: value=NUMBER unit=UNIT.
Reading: value=60 unit=km/h
